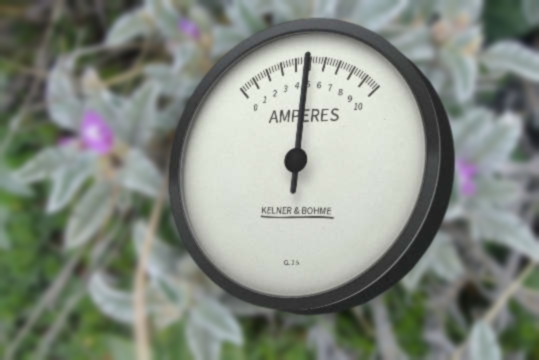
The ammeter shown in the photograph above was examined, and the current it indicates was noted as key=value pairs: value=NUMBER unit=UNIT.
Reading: value=5 unit=A
